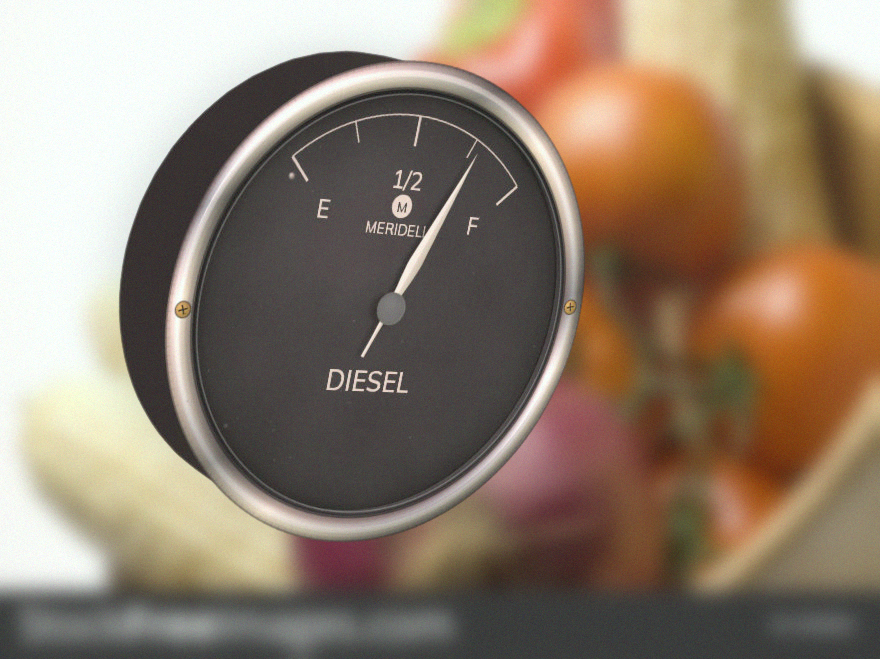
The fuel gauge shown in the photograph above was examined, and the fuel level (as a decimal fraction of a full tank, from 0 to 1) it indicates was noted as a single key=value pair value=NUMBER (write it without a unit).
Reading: value=0.75
